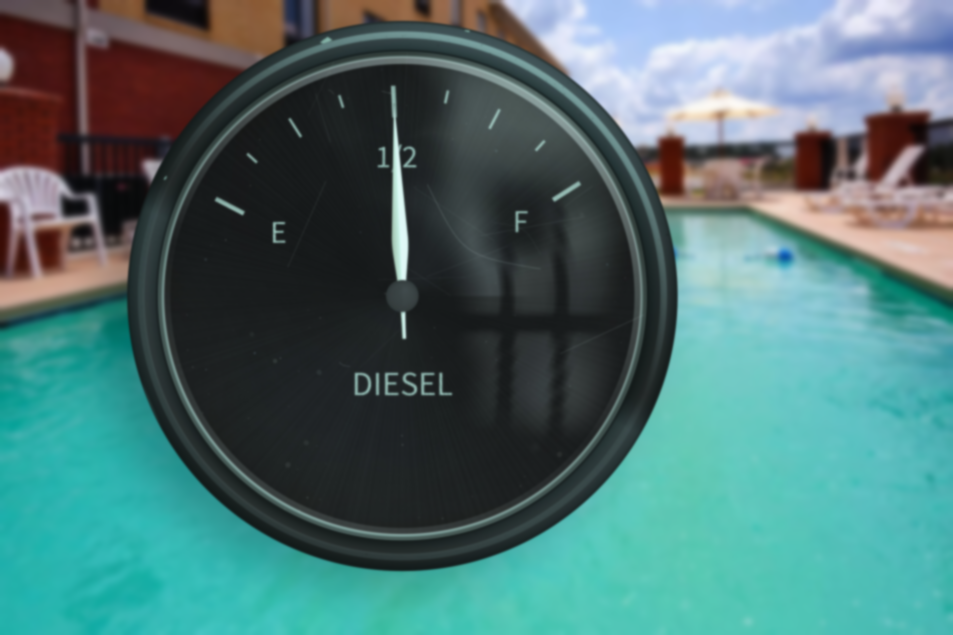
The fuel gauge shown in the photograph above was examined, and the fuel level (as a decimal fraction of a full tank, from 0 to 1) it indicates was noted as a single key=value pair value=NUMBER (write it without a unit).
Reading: value=0.5
